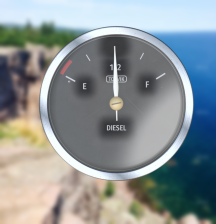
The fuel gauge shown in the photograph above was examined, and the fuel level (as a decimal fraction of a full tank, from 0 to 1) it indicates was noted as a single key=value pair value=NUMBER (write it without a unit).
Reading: value=0.5
